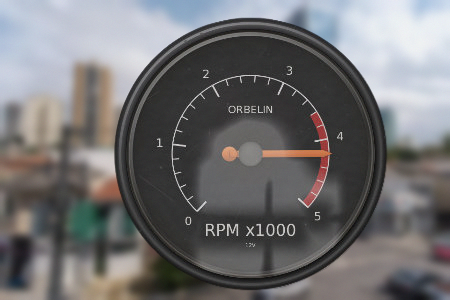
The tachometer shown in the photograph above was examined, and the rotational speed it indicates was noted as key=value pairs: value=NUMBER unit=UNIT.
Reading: value=4200 unit=rpm
